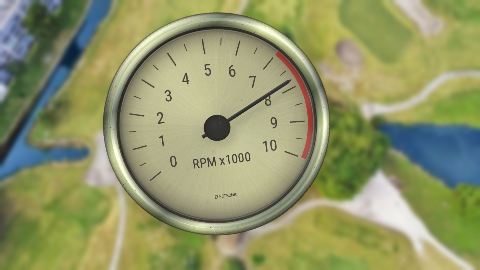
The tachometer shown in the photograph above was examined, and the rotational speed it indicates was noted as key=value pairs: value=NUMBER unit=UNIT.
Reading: value=7750 unit=rpm
